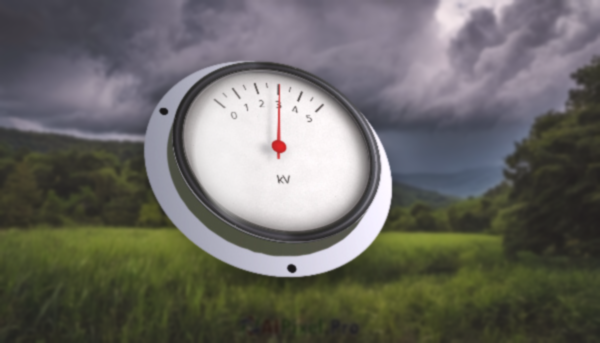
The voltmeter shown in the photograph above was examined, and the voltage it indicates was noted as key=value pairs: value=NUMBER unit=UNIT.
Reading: value=3 unit=kV
